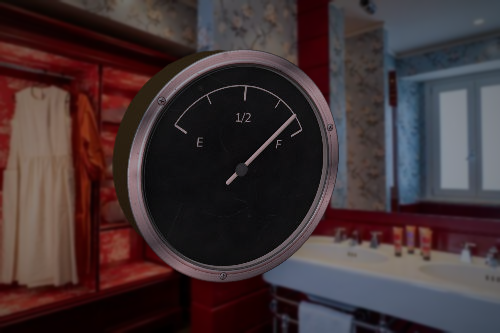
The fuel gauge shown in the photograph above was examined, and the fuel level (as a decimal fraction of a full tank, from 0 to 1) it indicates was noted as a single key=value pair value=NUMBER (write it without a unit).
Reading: value=0.875
